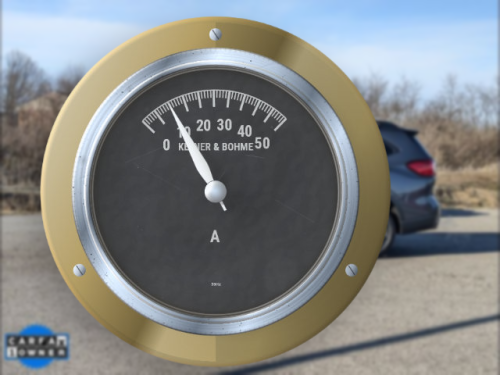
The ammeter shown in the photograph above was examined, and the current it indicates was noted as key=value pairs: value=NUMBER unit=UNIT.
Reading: value=10 unit=A
